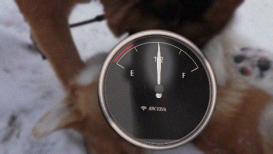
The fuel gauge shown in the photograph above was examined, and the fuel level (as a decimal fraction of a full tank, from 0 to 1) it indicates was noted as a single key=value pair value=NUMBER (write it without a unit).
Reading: value=0.5
